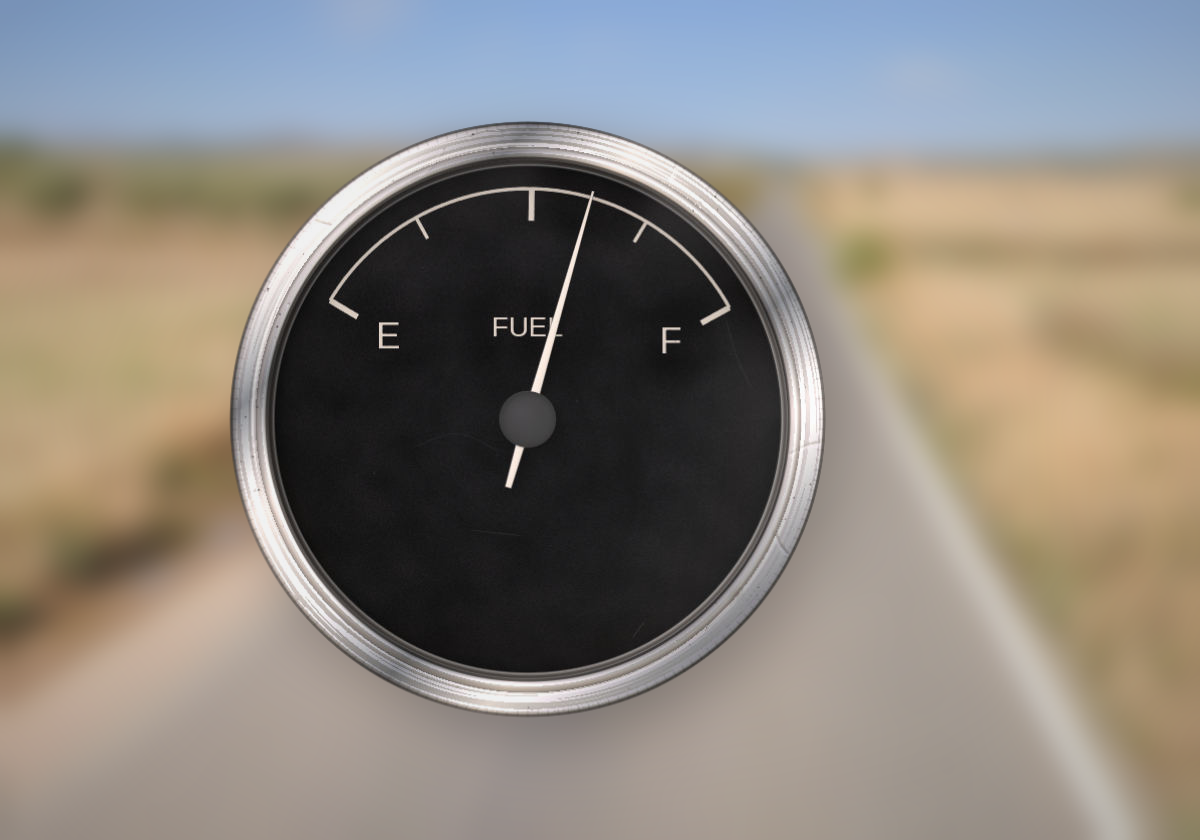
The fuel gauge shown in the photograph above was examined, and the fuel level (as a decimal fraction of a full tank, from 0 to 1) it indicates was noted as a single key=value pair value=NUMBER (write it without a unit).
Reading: value=0.625
